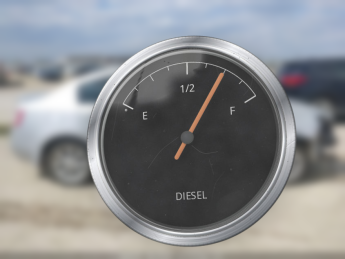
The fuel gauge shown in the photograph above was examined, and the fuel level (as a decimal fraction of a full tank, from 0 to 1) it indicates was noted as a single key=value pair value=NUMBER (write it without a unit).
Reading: value=0.75
